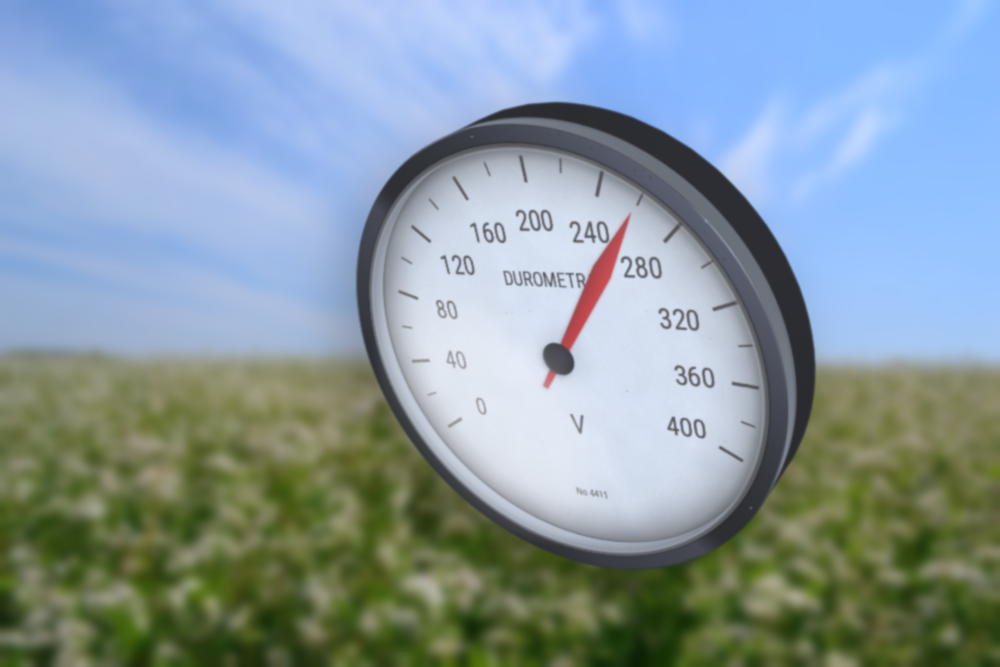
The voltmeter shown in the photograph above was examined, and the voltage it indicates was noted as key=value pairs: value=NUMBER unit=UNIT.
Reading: value=260 unit=V
